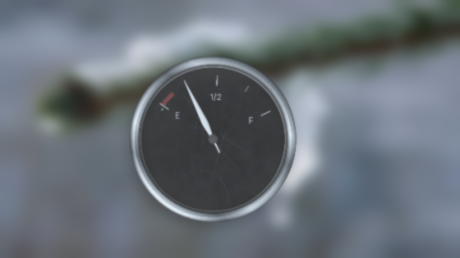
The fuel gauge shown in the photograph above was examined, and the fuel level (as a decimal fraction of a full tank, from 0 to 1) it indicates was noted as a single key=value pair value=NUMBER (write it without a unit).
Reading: value=0.25
